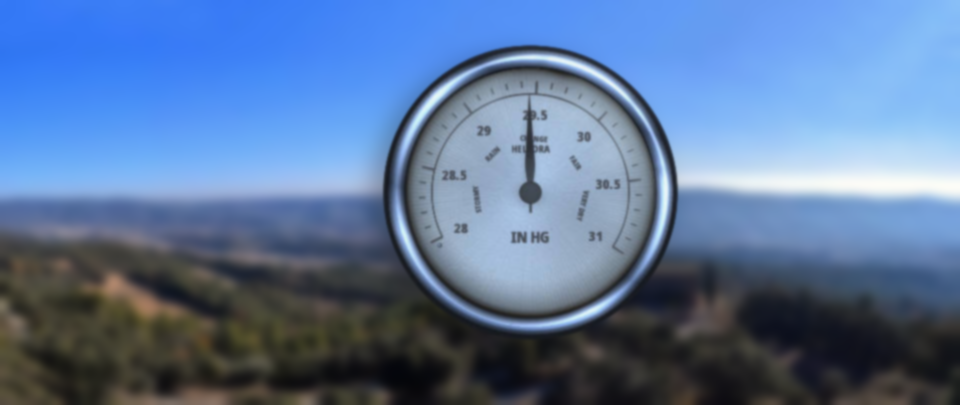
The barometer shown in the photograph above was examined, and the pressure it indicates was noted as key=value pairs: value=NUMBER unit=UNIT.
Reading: value=29.45 unit=inHg
